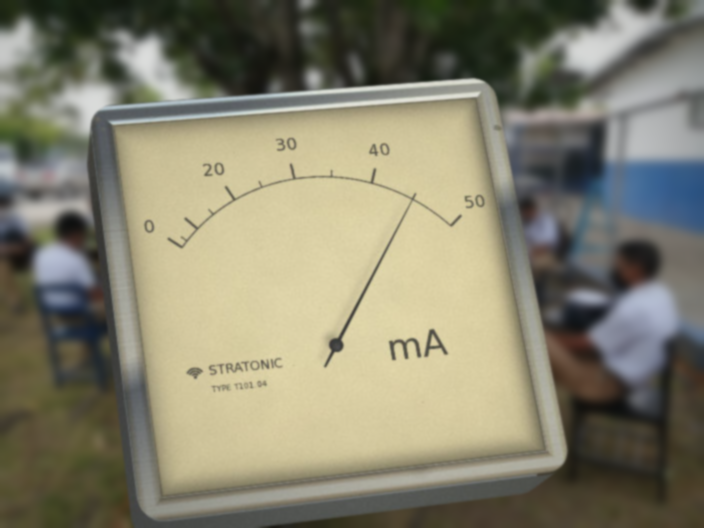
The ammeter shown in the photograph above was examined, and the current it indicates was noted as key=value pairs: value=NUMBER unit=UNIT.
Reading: value=45 unit=mA
